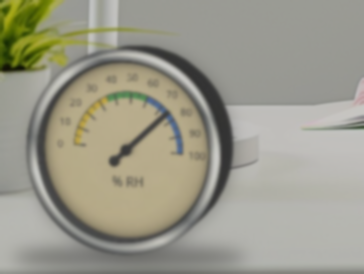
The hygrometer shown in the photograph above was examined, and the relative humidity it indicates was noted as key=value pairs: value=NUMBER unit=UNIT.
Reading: value=75 unit=%
